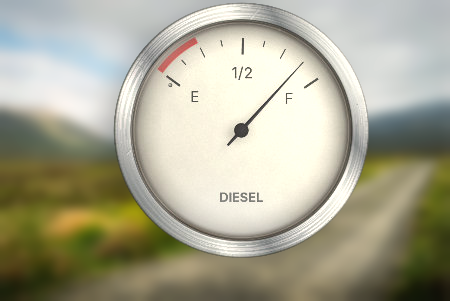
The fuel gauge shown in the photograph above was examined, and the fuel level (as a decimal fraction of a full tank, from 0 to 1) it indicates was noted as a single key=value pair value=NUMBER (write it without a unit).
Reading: value=0.875
